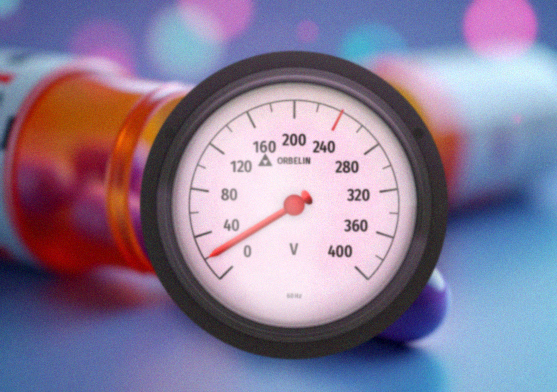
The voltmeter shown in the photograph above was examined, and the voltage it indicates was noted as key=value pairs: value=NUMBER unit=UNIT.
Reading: value=20 unit=V
